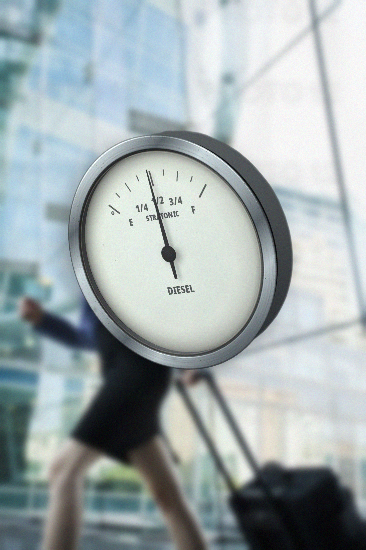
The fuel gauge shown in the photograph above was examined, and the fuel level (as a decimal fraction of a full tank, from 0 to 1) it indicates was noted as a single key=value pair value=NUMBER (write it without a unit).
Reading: value=0.5
